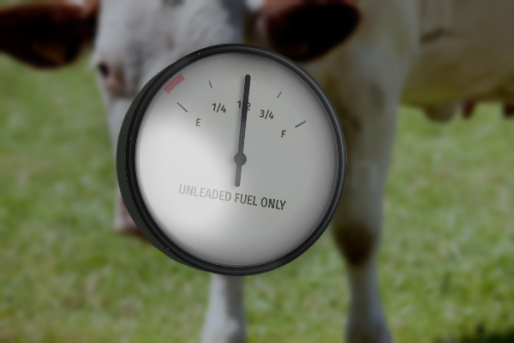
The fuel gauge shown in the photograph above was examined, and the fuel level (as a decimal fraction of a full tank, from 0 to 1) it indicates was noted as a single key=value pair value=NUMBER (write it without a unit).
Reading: value=0.5
